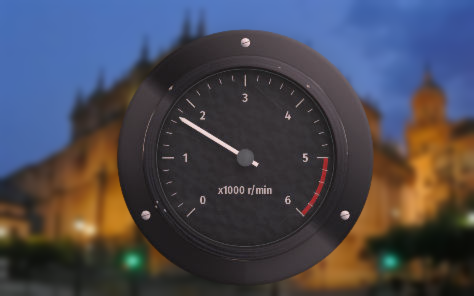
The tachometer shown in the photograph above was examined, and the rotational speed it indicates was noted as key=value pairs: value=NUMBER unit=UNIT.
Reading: value=1700 unit=rpm
